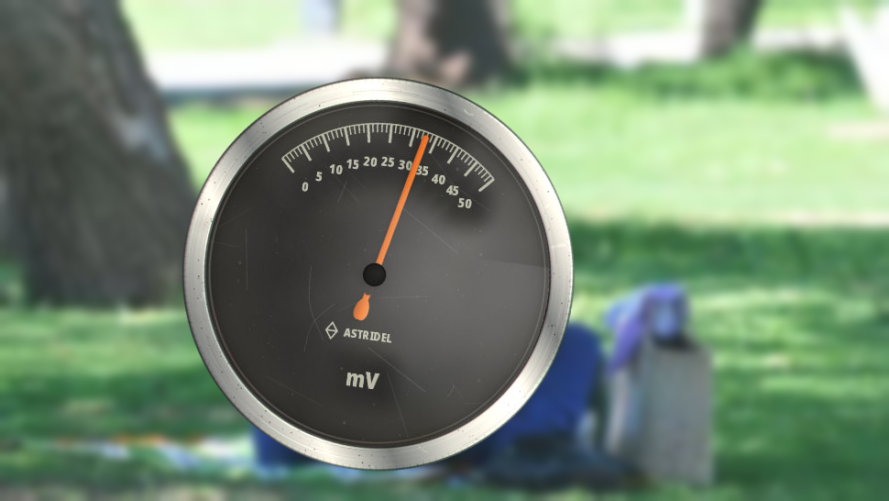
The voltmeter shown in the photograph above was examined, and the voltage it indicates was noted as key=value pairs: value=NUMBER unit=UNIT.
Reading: value=33 unit=mV
